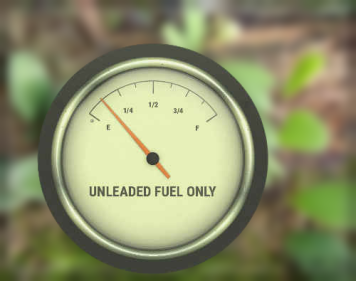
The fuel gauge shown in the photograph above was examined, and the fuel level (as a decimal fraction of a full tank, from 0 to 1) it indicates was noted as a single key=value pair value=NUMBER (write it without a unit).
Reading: value=0.125
